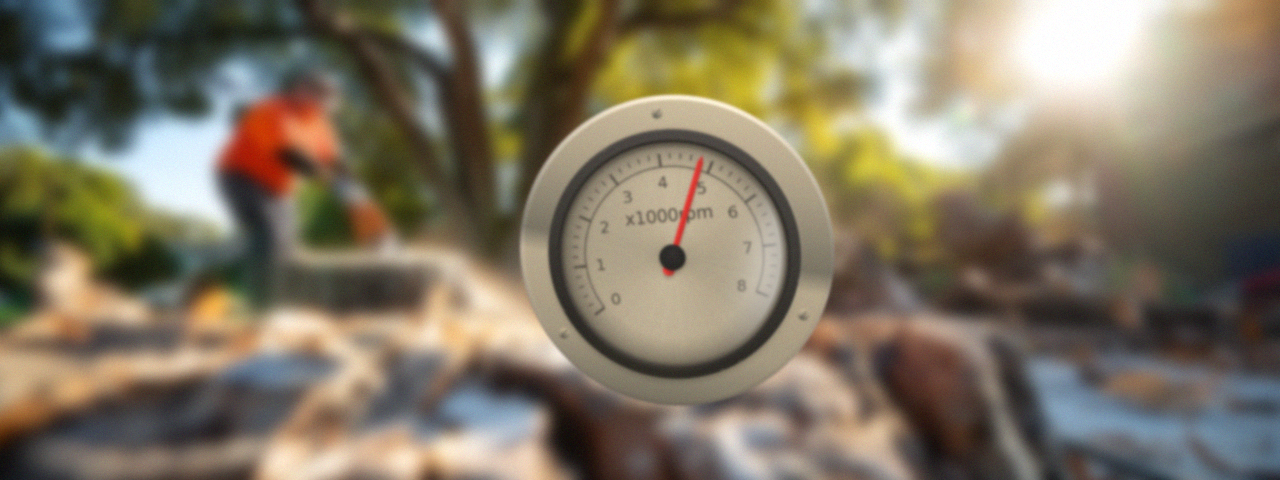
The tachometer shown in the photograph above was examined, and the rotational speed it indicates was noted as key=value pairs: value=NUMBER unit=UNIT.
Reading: value=4800 unit=rpm
